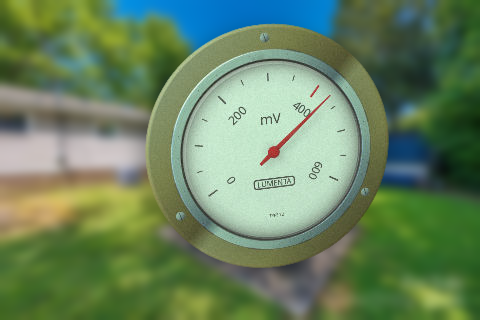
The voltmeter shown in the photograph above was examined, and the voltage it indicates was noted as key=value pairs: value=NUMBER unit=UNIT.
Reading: value=425 unit=mV
